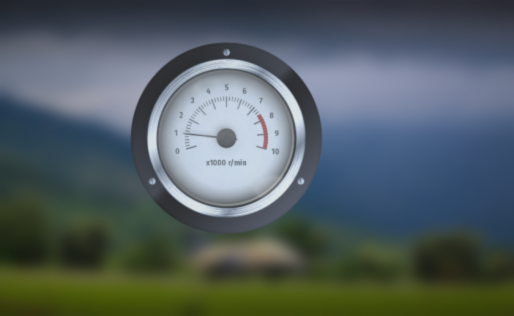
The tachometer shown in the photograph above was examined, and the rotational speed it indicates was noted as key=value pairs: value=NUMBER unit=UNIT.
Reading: value=1000 unit=rpm
